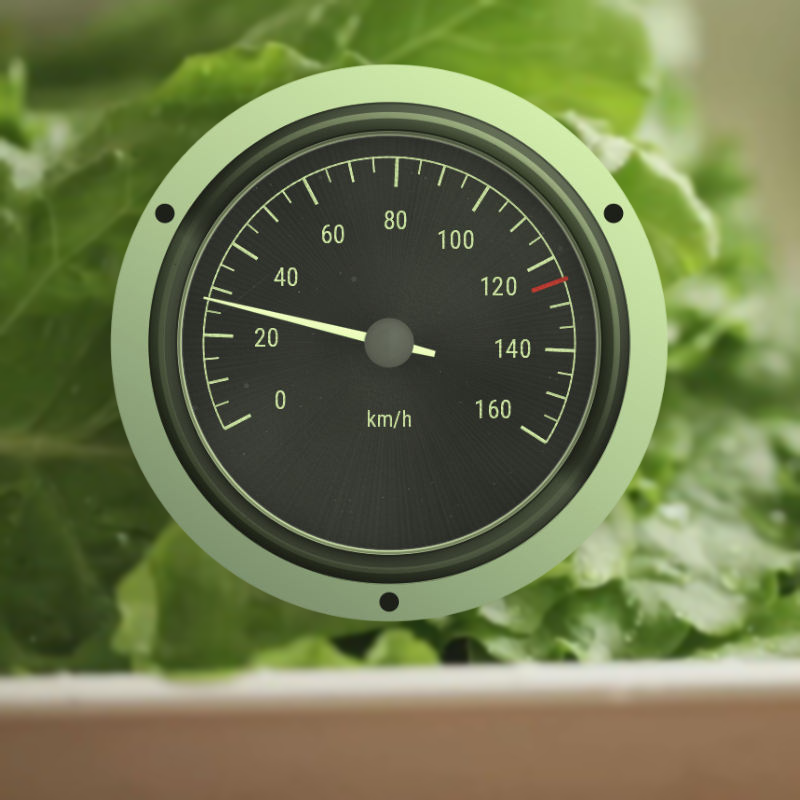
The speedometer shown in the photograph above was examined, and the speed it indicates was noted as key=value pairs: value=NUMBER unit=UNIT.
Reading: value=27.5 unit=km/h
